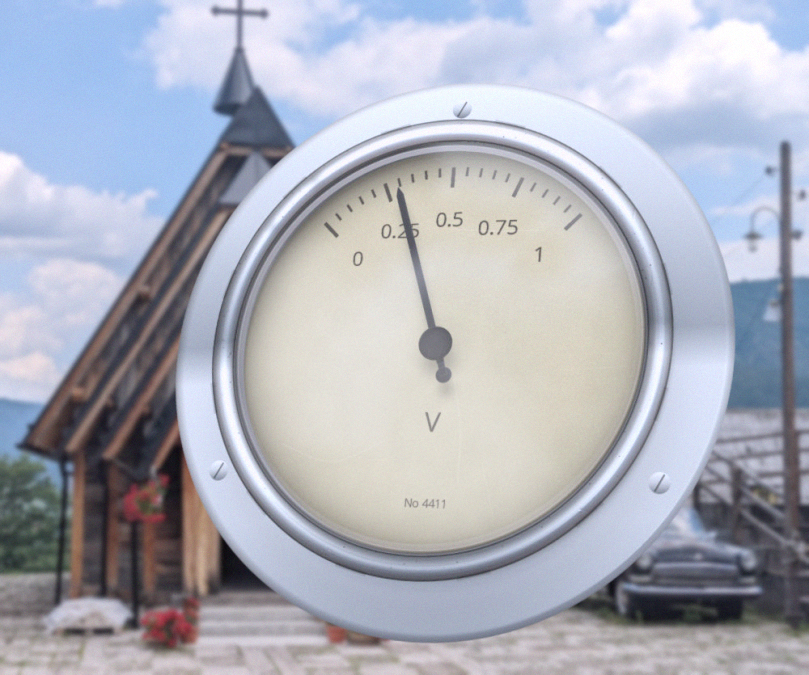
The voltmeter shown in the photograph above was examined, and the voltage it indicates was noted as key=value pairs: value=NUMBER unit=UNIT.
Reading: value=0.3 unit=V
